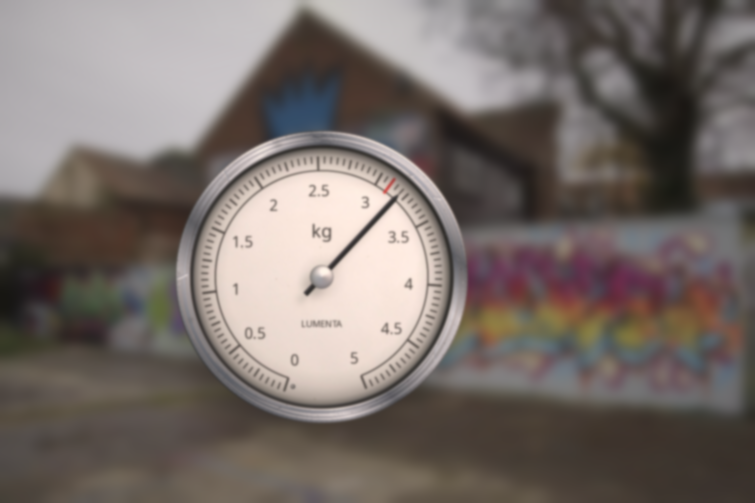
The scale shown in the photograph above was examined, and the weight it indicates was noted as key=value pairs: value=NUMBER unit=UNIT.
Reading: value=3.2 unit=kg
